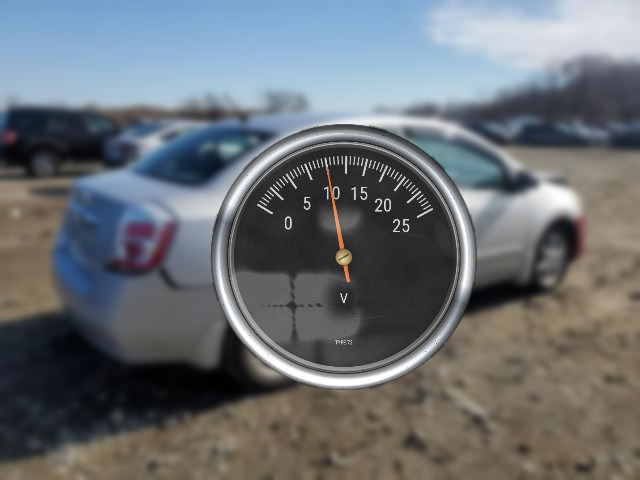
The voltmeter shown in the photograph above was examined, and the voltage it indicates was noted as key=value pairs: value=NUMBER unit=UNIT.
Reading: value=10 unit=V
